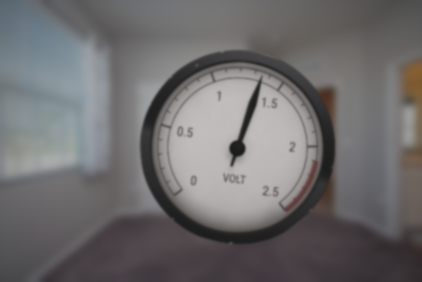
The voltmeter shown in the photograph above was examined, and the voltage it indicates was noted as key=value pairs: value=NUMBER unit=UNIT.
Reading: value=1.35 unit=V
